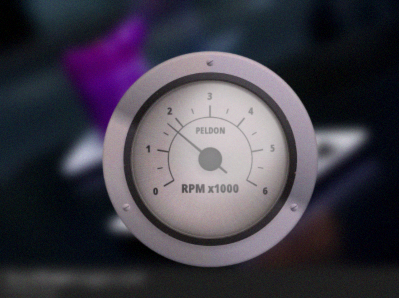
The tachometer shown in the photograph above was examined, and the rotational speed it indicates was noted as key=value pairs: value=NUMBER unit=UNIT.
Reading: value=1750 unit=rpm
